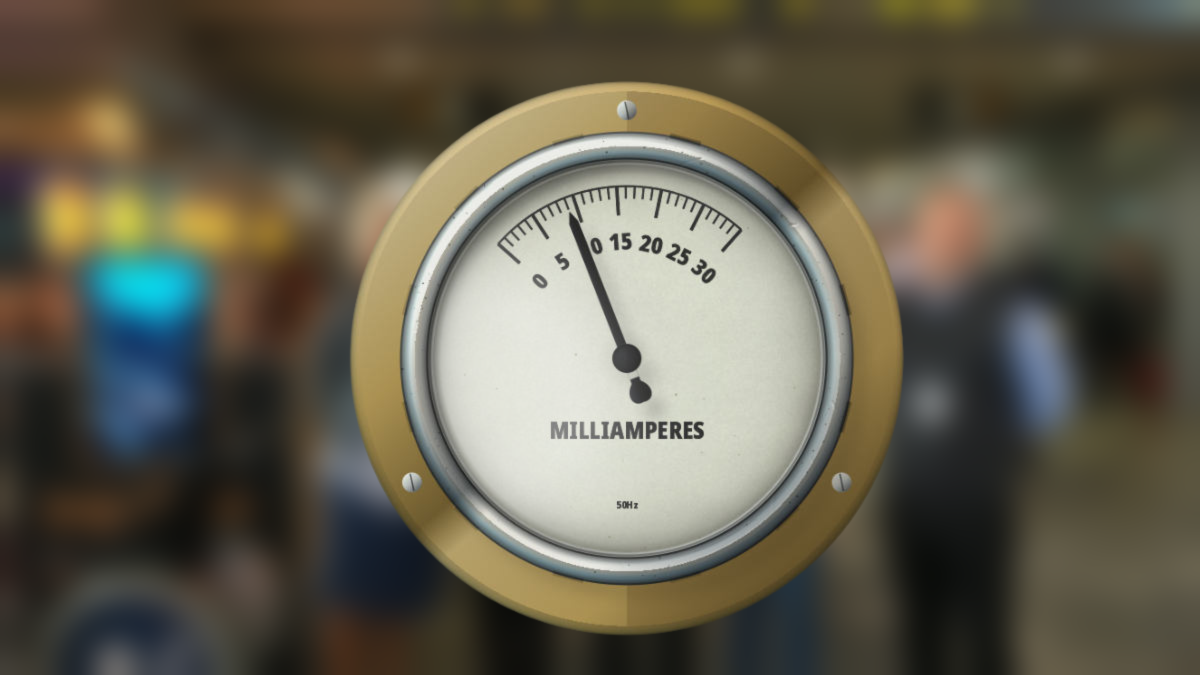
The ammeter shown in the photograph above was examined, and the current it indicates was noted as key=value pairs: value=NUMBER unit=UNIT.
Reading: value=9 unit=mA
